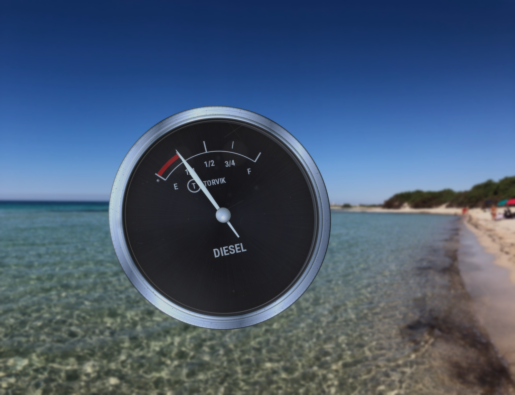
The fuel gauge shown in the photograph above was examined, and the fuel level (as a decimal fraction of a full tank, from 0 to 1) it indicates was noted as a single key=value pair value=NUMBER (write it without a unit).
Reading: value=0.25
